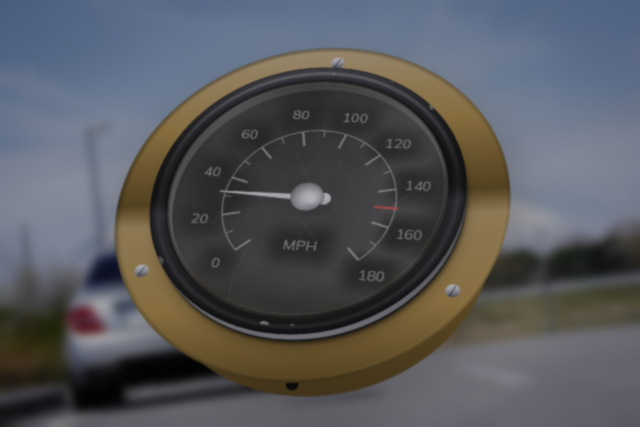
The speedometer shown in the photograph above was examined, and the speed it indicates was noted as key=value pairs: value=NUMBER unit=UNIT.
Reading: value=30 unit=mph
